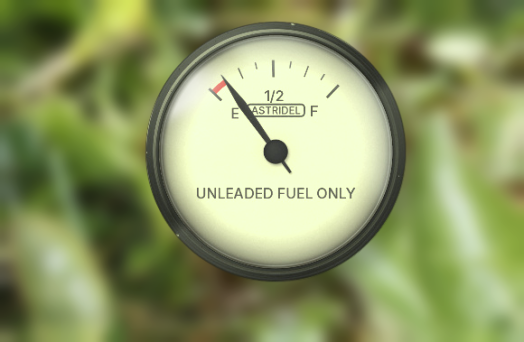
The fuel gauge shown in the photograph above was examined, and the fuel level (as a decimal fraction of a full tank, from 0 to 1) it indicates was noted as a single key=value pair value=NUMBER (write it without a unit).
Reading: value=0.125
